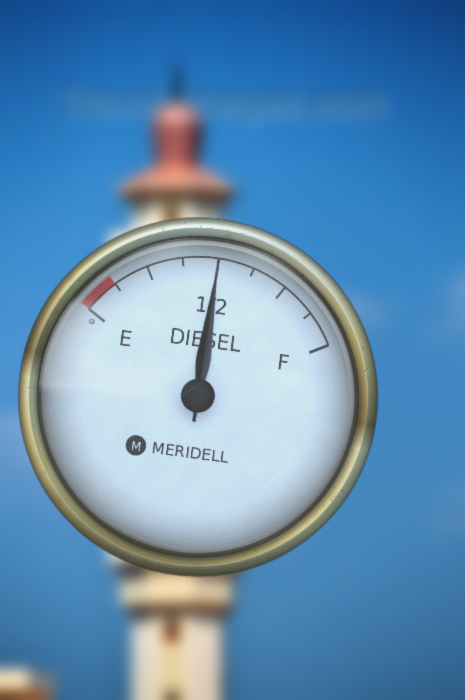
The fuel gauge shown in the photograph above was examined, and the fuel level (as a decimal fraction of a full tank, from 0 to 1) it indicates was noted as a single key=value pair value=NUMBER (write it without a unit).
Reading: value=0.5
